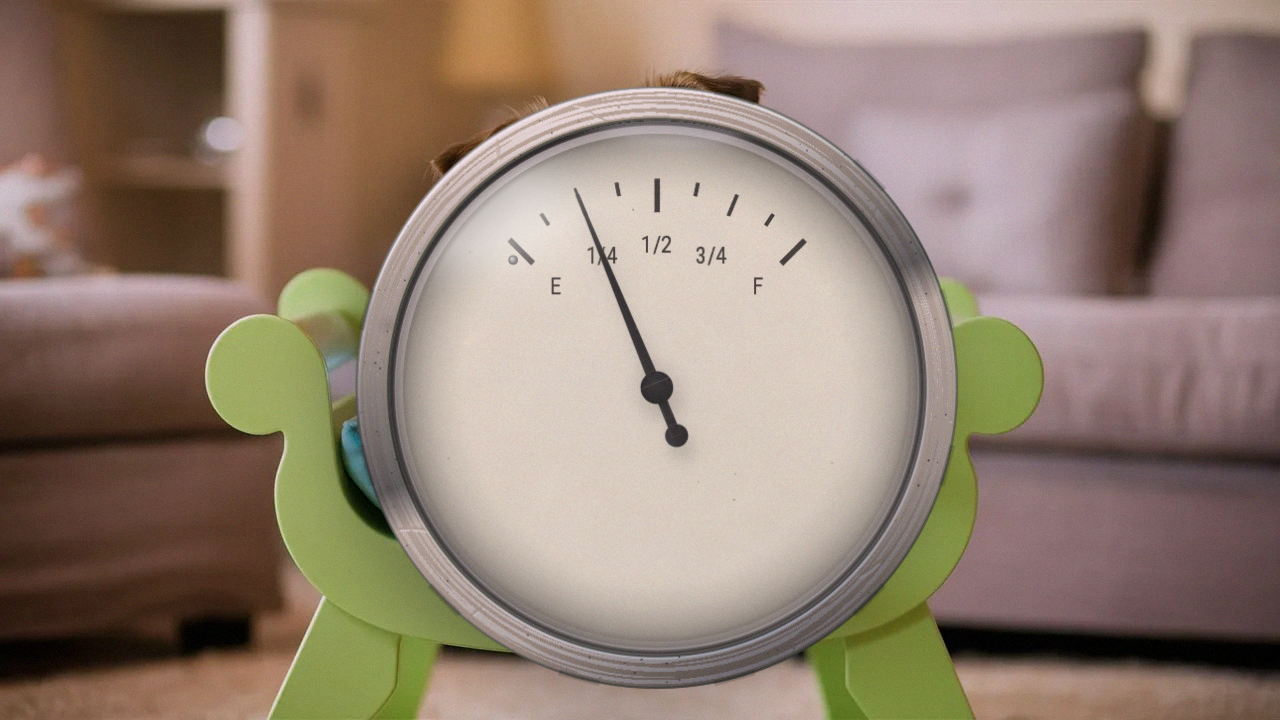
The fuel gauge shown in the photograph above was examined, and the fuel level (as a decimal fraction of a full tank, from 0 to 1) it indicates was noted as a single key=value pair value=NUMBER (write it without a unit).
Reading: value=0.25
